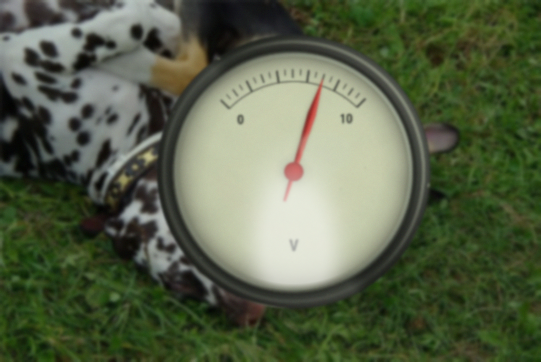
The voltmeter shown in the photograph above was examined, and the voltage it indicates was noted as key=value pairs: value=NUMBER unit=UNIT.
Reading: value=7 unit=V
